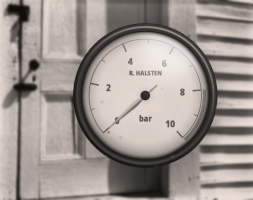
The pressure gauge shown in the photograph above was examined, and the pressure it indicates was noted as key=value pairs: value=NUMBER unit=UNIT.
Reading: value=0 unit=bar
